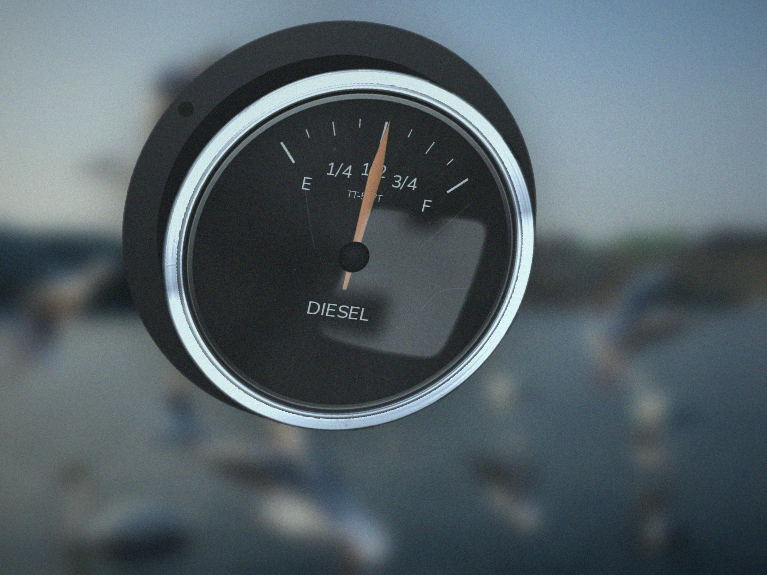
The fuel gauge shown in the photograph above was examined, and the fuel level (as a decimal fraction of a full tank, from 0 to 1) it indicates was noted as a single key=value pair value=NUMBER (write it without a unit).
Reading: value=0.5
